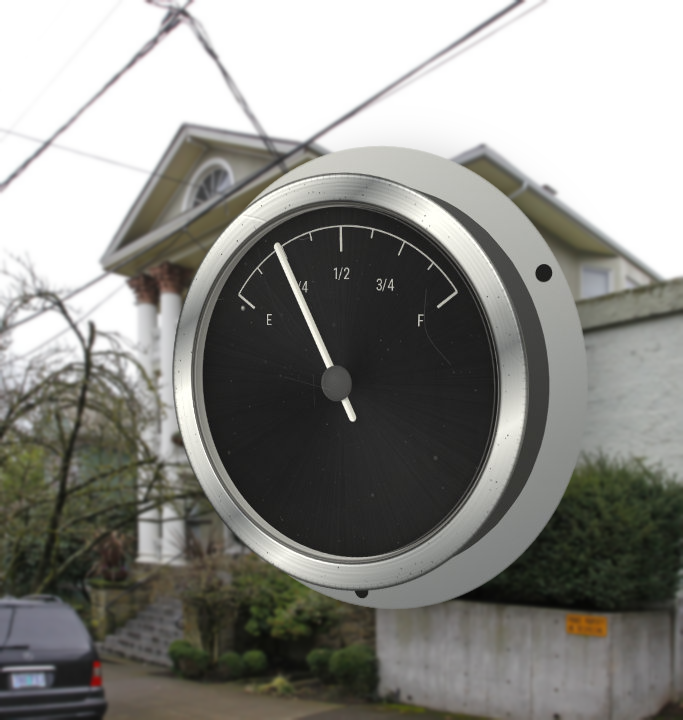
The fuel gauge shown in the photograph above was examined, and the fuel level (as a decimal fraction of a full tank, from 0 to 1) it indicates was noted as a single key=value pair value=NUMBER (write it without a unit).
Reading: value=0.25
